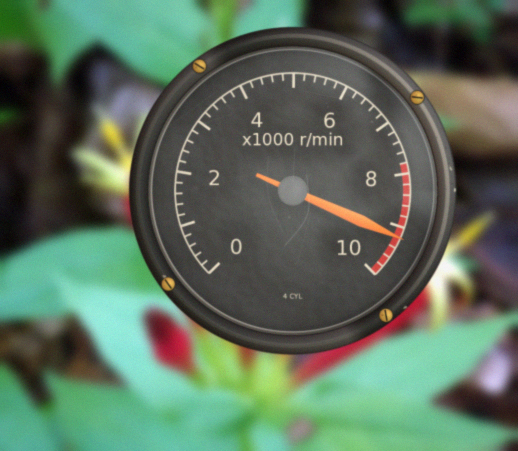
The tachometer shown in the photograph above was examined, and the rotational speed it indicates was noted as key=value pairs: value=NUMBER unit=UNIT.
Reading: value=9200 unit=rpm
